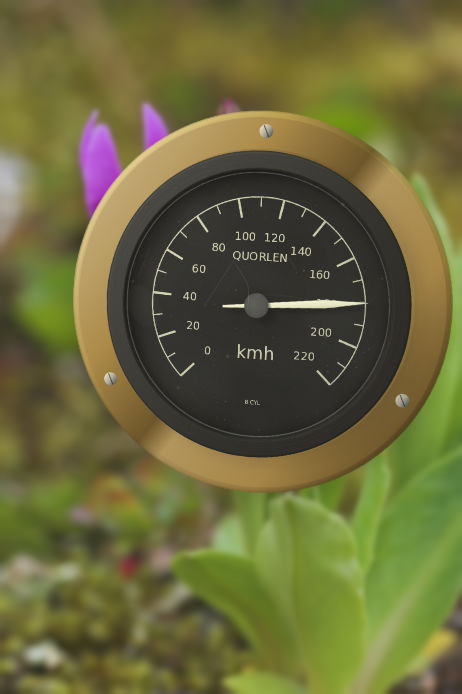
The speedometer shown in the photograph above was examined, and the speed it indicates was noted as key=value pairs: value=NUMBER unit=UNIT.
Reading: value=180 unit=km/h
